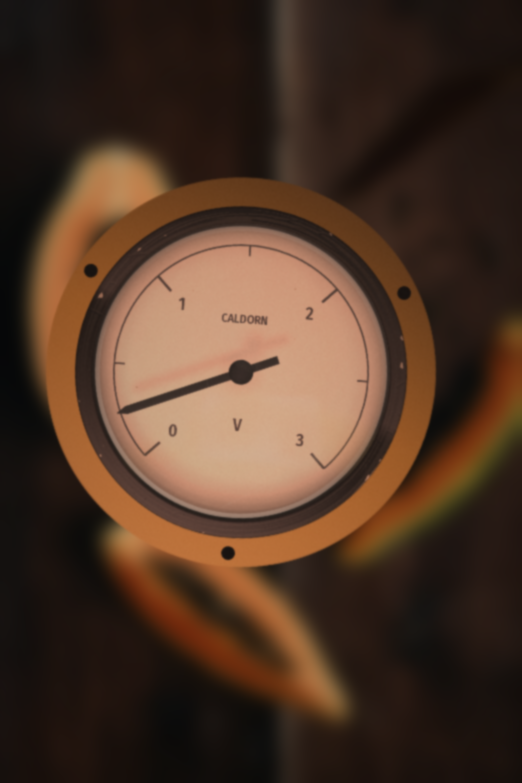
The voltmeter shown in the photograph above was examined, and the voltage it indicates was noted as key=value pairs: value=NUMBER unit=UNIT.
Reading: value=0.25 unit=V
